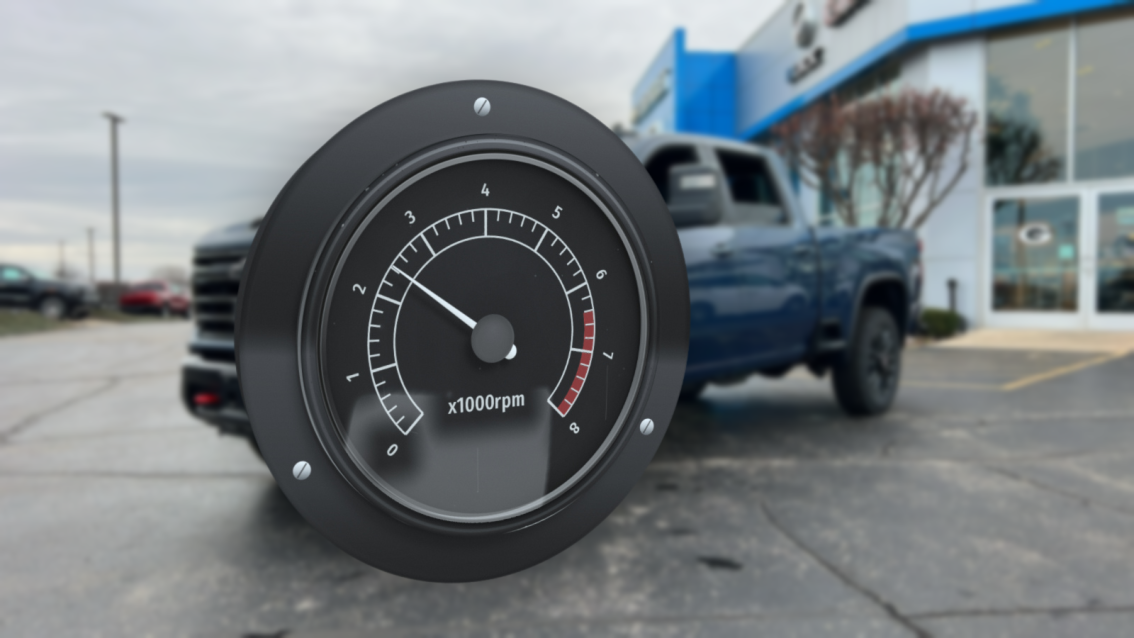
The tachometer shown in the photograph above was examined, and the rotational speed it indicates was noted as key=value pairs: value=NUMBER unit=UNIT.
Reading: value=2400 unit=rpm
